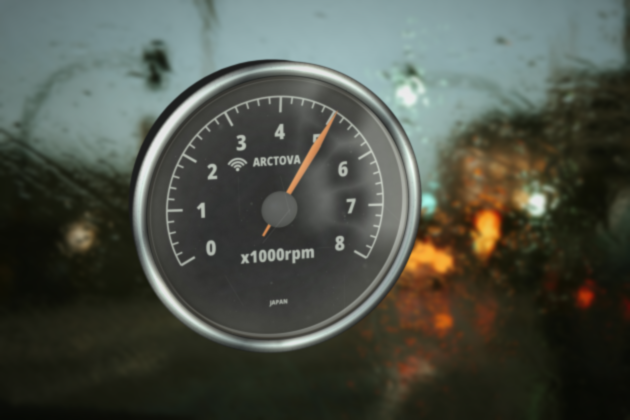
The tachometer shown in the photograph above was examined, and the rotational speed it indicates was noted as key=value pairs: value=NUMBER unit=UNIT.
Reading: value=5000 unit=rpm
